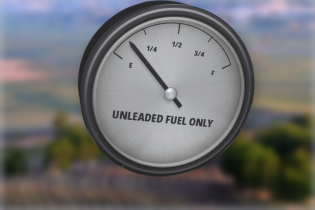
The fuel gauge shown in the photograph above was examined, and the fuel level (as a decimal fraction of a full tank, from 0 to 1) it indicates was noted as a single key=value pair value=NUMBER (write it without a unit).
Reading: value=0.125
